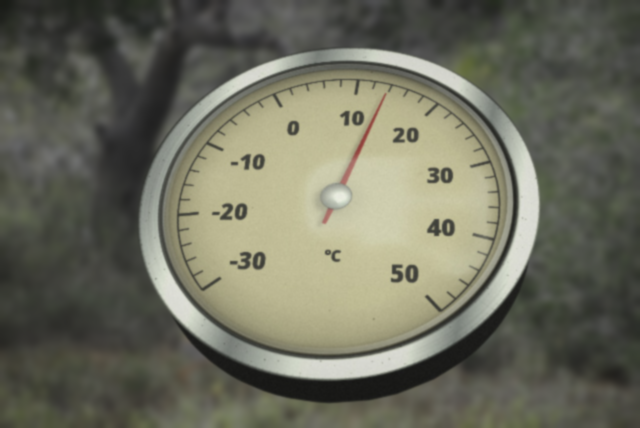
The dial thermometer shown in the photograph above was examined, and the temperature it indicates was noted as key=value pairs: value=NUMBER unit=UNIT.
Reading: value=14 unit=°C
